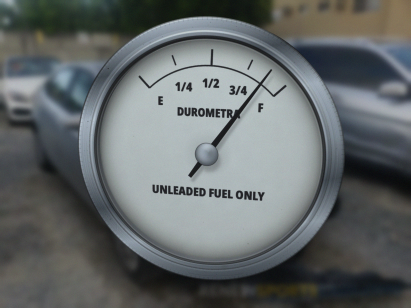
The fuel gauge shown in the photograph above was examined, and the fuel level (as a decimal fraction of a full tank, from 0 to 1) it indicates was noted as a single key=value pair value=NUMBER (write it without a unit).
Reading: value=0.875
